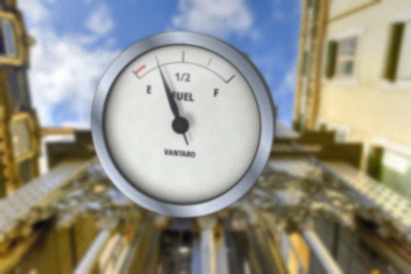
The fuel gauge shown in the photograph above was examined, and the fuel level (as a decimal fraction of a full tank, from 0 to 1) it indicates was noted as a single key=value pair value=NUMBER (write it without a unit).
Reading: value=0.25
